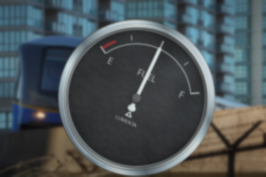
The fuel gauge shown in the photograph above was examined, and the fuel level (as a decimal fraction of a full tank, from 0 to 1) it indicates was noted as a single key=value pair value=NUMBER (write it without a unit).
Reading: value=0.5
